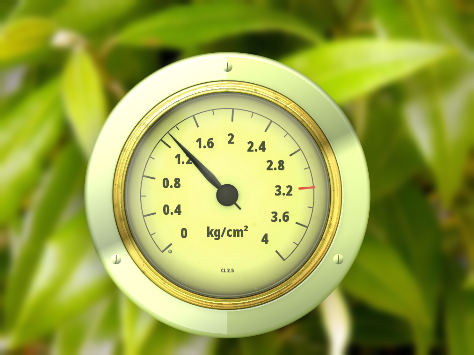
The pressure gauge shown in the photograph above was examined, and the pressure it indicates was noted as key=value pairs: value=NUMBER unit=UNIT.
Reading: value=1.3 unit=kg/cm²
